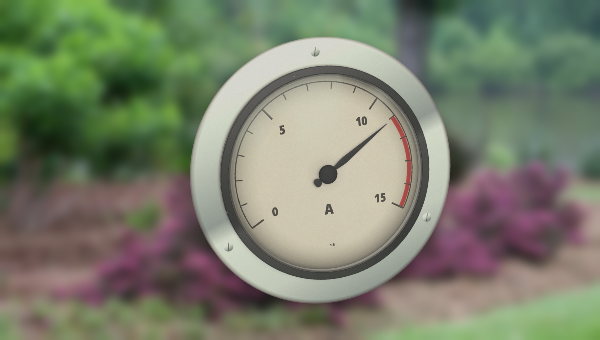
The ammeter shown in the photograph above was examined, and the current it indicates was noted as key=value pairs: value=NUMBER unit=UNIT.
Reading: value=11 unit=A
